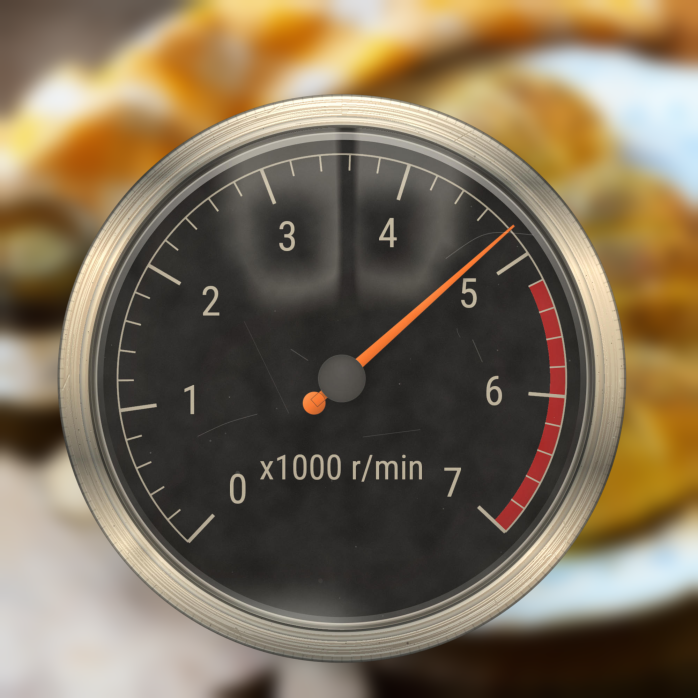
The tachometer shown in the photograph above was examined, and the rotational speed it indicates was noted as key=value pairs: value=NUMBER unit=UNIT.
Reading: value=4800 unit=rpm
